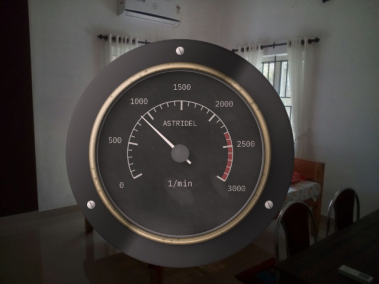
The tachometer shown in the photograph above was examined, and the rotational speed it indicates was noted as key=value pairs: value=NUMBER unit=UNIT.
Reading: value=900 unit=rpm
